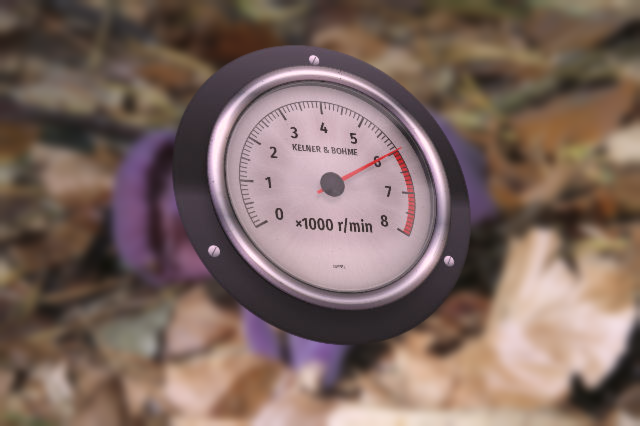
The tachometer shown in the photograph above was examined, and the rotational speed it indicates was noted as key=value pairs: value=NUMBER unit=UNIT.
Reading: value=6000 unit=rpm
